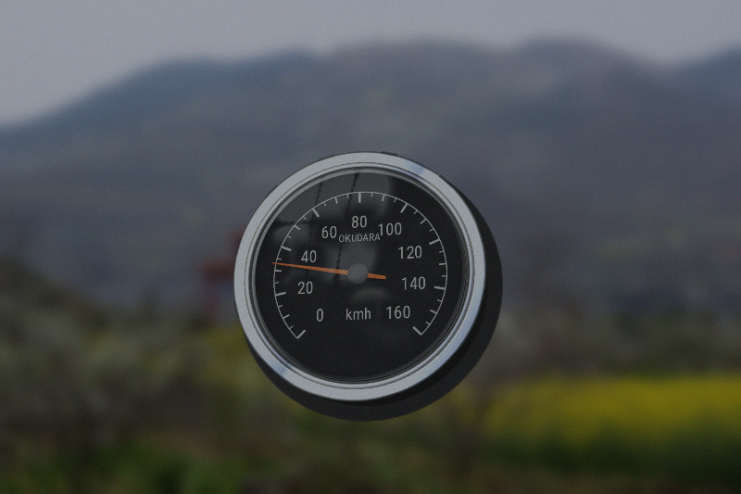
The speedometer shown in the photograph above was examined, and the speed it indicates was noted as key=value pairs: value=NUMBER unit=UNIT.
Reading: value=32.5 unit=km/h
